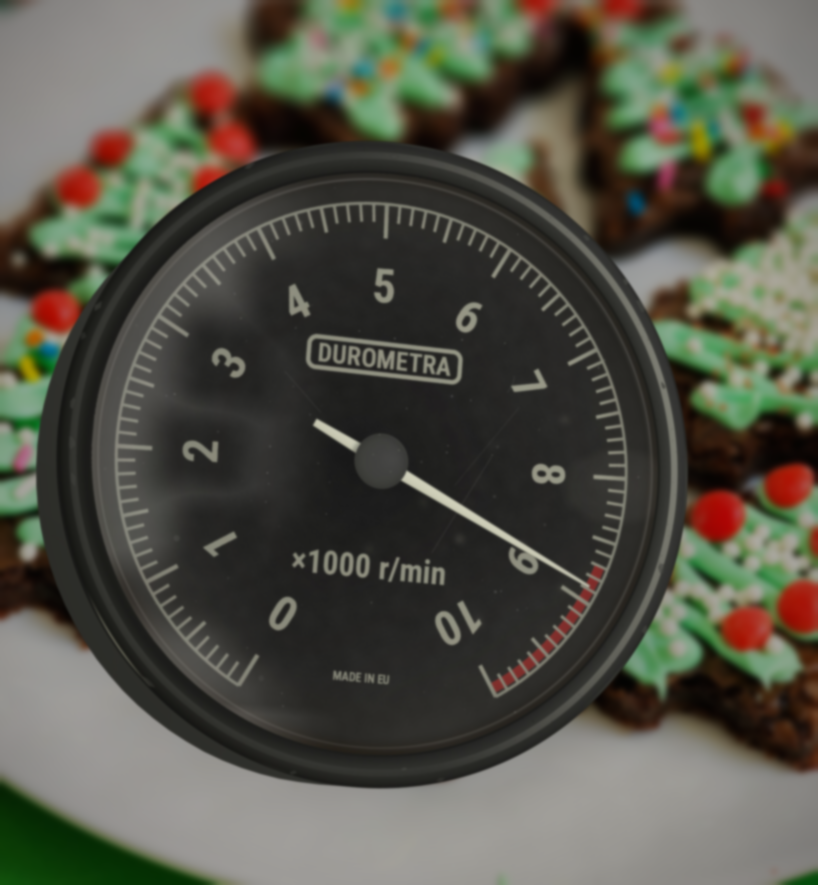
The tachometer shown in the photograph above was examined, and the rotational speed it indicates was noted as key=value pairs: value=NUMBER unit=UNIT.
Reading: value=8900 unit=rpm
